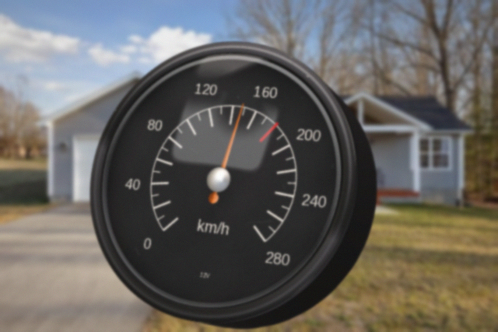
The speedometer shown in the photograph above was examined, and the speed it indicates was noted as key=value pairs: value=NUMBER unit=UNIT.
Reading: value=150 unit=km/h
